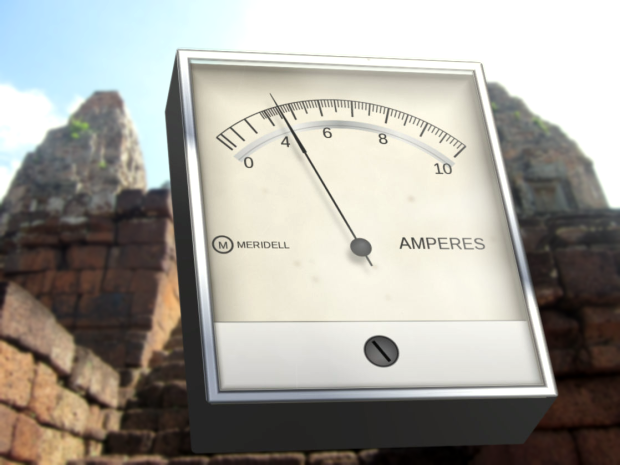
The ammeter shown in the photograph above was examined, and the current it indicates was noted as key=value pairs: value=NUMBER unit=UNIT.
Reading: value=4.5 unit=A
